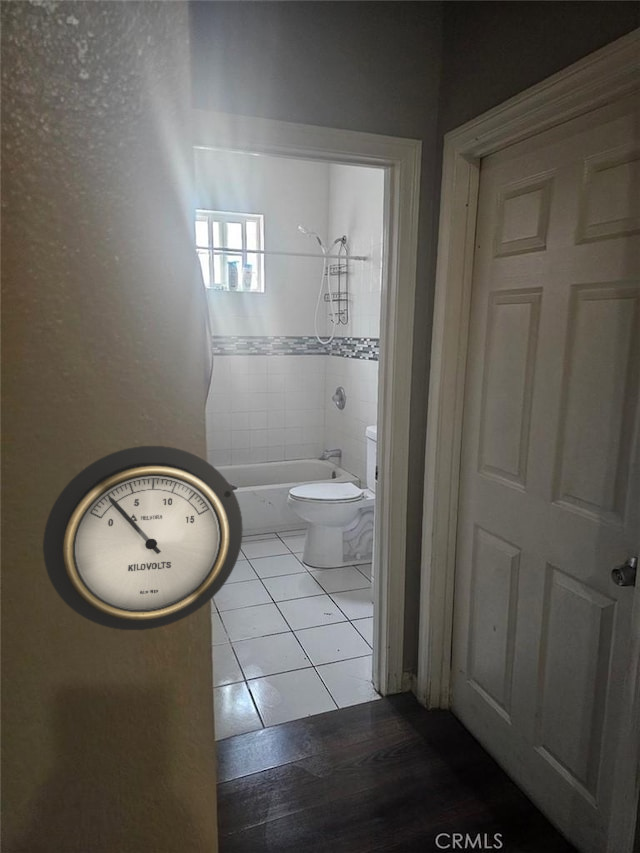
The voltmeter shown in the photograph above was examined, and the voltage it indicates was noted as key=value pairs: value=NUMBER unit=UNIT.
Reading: value=2.5 unit=kV
